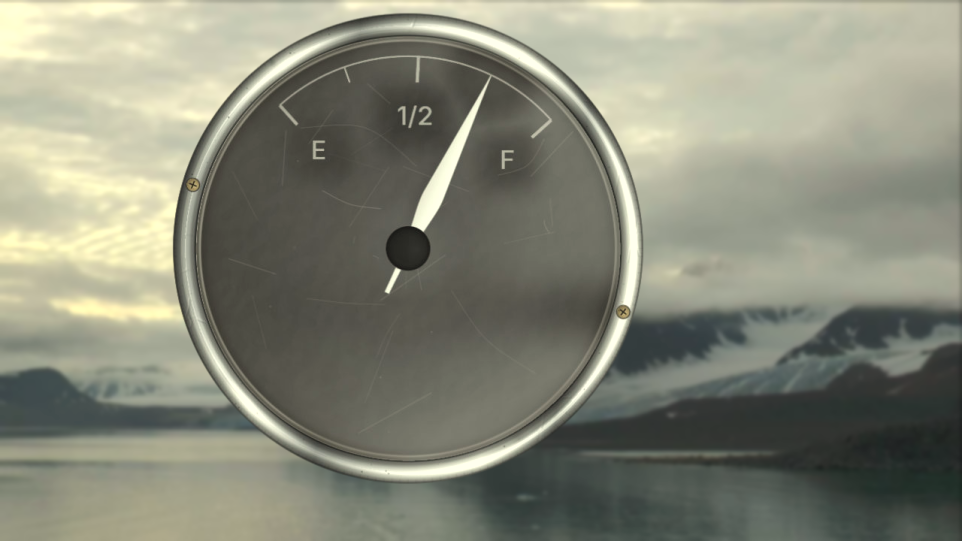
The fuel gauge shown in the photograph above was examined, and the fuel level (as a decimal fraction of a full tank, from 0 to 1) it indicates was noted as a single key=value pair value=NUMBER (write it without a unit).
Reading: value=0.75
